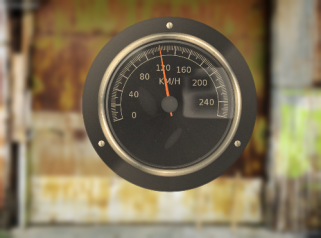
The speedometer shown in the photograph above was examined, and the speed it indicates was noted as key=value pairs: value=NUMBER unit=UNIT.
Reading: value=120 unit=km/h
